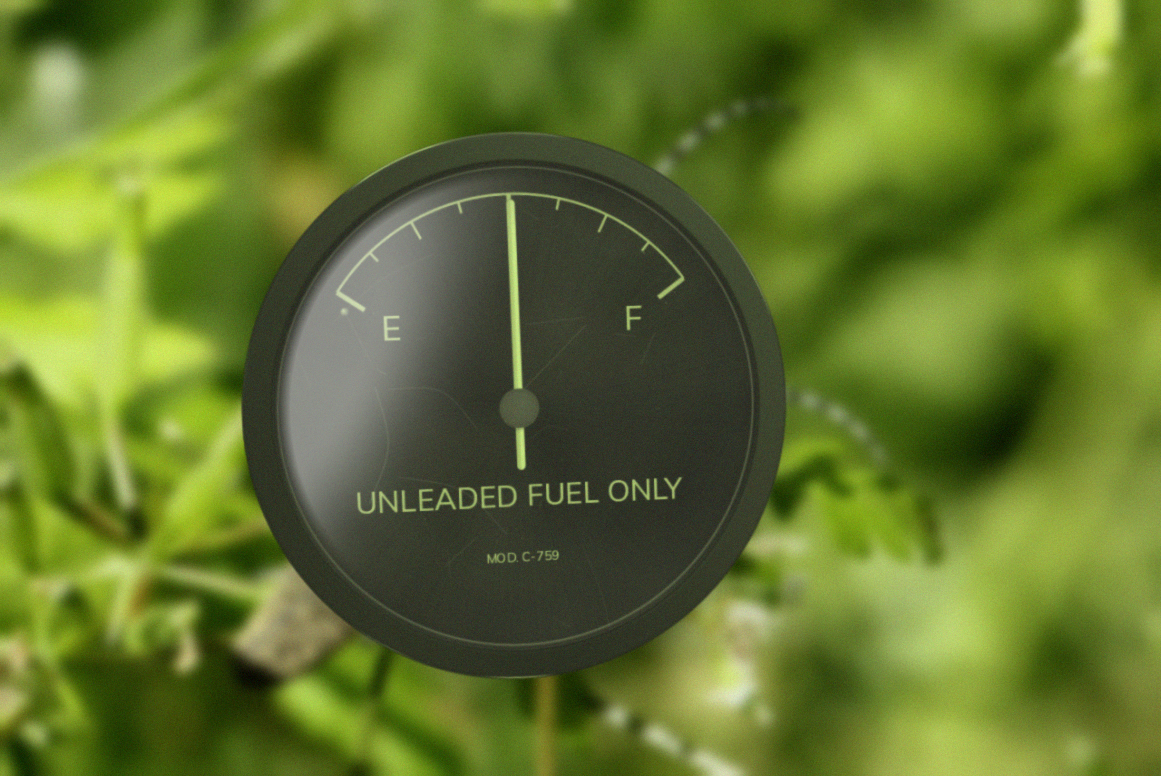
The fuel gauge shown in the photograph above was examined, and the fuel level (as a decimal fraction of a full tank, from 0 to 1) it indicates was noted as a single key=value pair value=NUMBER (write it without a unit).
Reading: value=0.5
